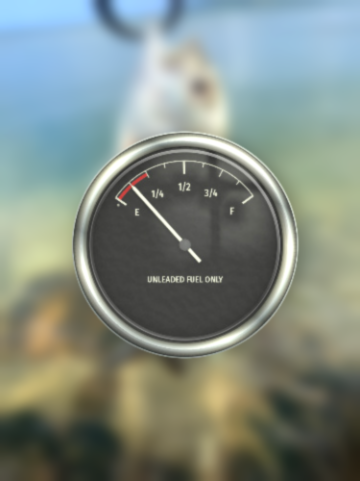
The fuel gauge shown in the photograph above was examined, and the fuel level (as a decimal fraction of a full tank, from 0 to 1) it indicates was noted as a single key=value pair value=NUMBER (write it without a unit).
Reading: value=0.125
